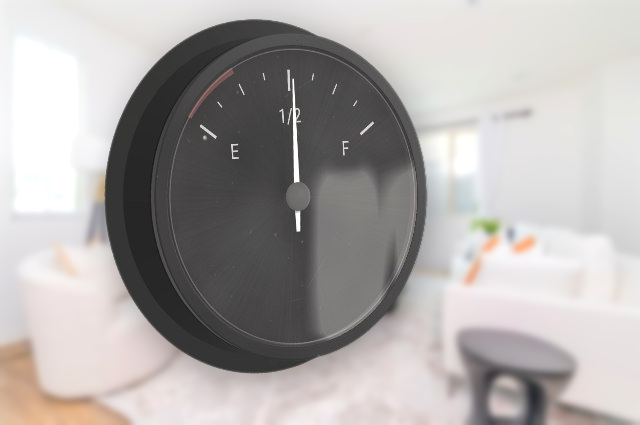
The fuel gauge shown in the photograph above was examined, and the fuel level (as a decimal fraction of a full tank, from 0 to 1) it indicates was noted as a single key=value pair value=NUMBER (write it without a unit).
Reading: value=0.5
